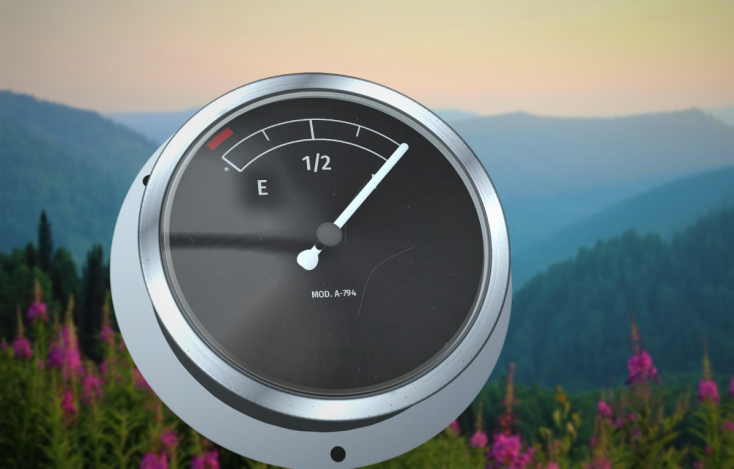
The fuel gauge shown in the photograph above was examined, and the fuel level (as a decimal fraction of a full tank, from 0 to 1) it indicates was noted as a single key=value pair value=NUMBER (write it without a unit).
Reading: value=1
